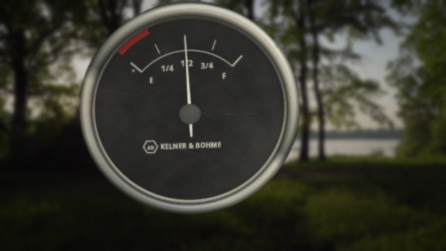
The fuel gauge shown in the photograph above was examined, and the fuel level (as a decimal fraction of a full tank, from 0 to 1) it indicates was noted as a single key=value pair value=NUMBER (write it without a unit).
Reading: value=0.5
